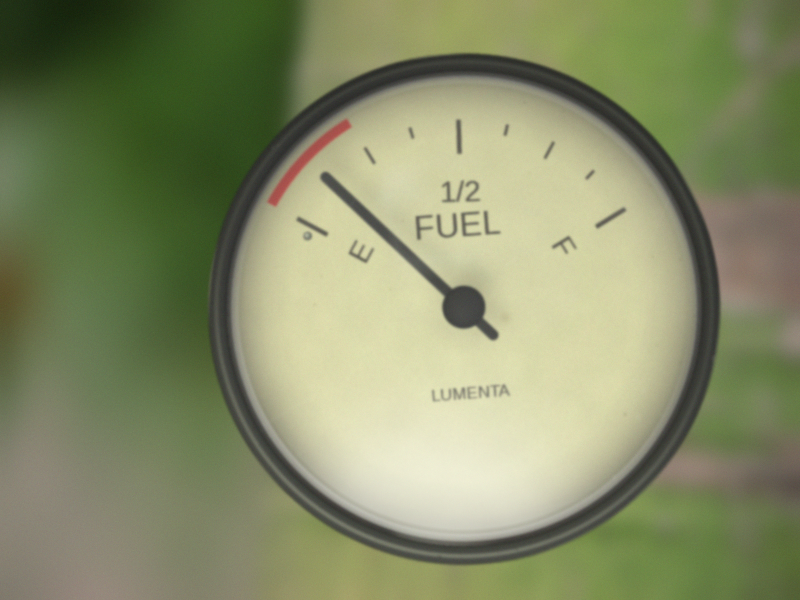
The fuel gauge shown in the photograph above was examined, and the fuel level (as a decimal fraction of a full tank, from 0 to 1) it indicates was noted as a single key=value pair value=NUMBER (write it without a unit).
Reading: value=0.125
